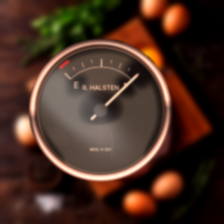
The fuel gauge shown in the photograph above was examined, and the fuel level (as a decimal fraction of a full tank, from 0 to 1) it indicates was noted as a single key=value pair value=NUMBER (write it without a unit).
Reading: value=1
